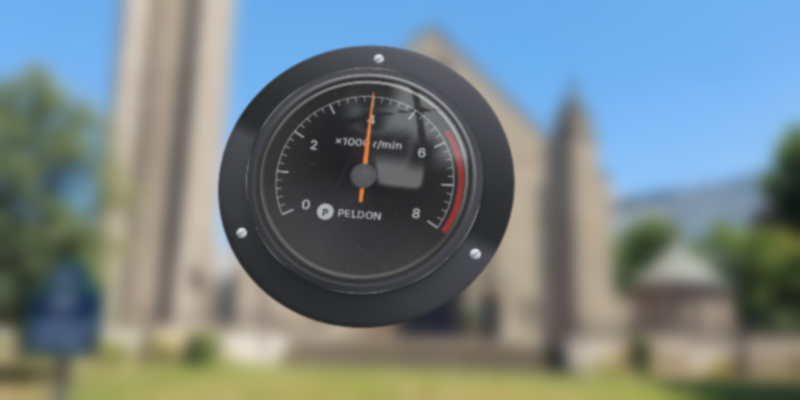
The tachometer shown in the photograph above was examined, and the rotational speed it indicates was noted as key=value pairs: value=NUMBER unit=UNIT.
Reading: value=4000 unit=rpm
